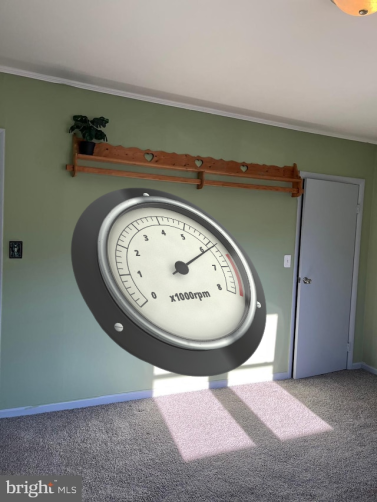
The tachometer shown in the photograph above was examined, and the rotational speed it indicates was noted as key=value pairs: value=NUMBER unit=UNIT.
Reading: value=6200 unit=rpm
